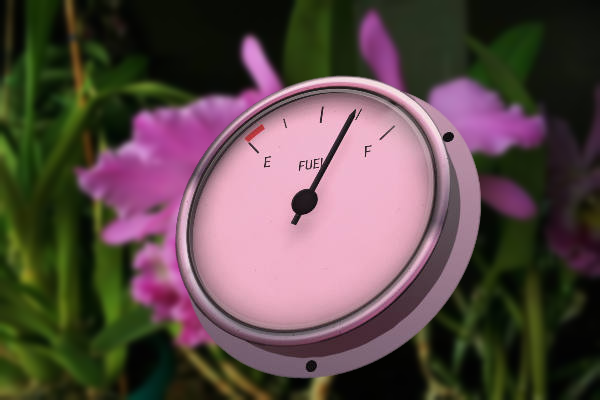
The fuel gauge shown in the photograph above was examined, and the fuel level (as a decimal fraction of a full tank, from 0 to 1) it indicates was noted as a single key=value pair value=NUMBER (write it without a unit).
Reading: value=0.75
